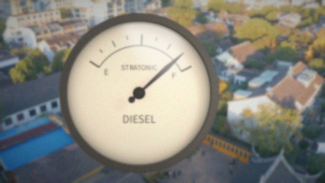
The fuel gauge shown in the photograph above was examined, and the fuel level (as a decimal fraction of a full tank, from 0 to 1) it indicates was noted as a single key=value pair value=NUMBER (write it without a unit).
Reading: value=0.875
